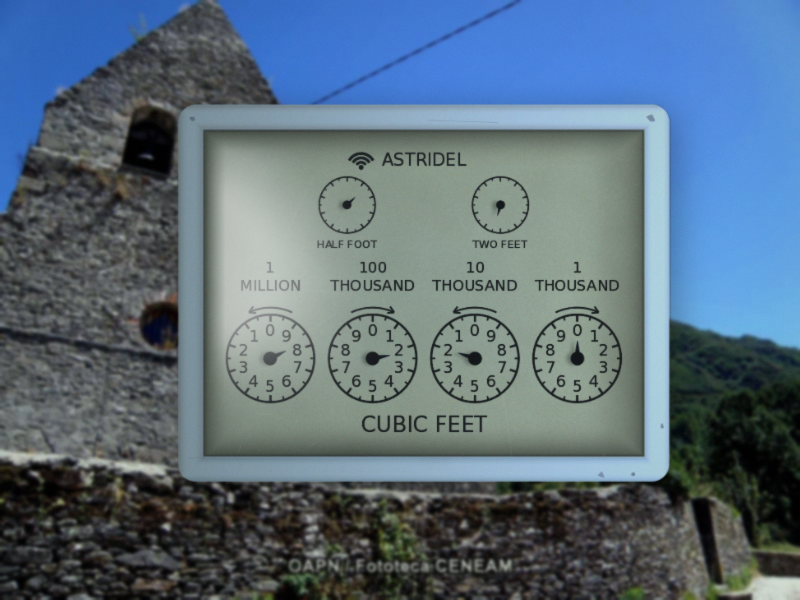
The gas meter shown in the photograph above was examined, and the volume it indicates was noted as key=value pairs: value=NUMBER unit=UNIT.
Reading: value=822000 unit=ft³
